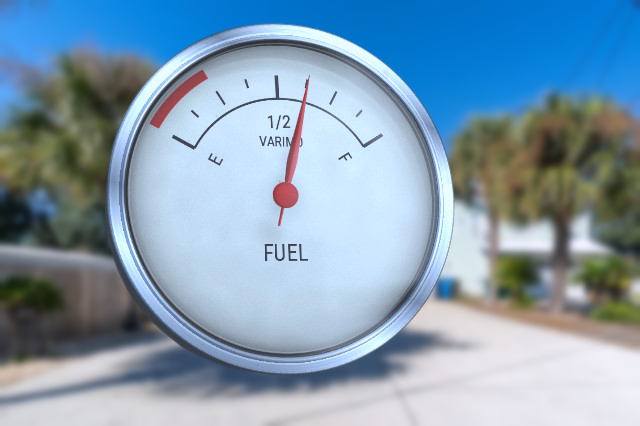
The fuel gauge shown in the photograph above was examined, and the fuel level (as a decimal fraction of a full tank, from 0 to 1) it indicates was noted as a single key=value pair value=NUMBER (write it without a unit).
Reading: value=0.625
